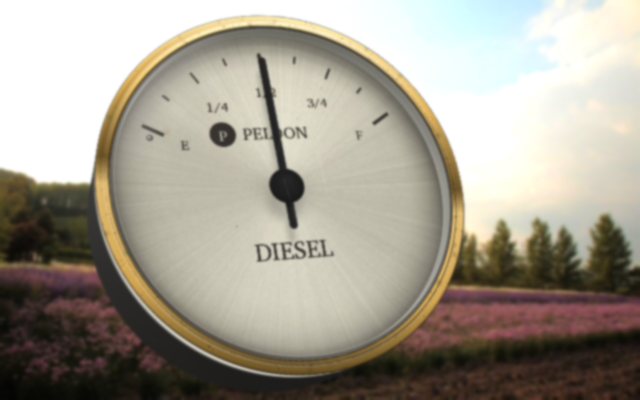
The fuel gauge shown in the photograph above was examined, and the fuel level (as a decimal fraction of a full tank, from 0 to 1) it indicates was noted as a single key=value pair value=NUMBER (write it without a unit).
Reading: value=0.5
